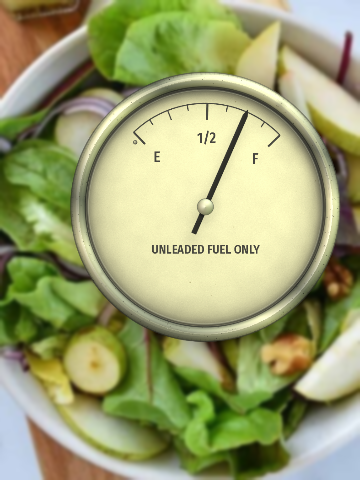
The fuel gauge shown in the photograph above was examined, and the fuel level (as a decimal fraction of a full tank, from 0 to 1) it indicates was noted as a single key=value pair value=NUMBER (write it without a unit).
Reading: value=0.75
